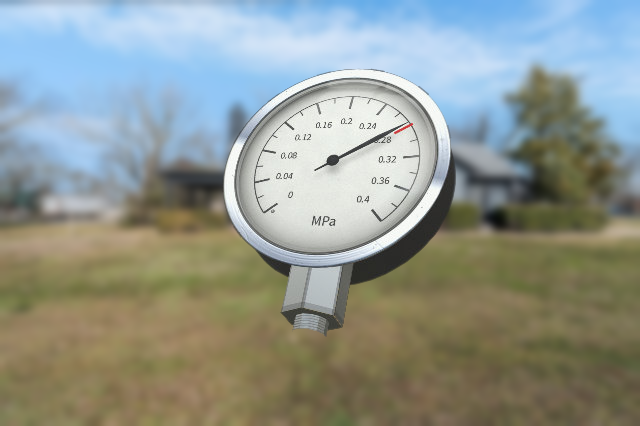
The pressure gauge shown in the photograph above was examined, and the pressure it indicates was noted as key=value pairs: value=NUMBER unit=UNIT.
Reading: value=0.28 unit=MPa
